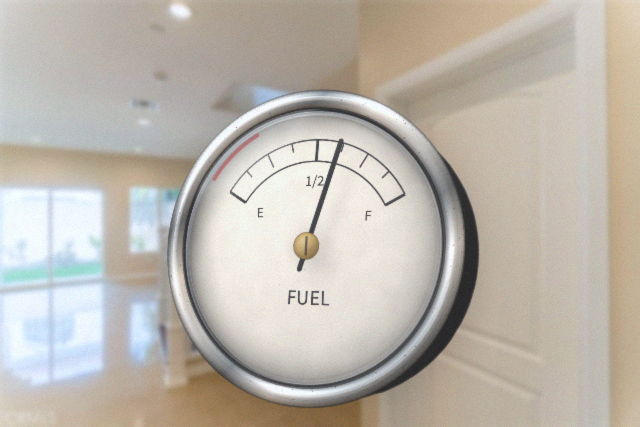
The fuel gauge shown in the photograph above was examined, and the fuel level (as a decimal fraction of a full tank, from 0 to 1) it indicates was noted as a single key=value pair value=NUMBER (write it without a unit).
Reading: value=0.625
